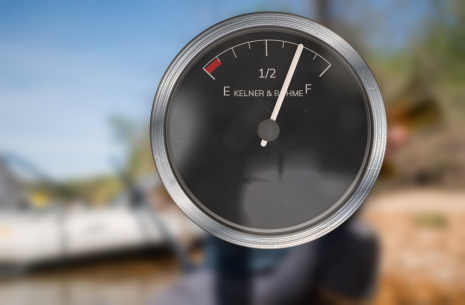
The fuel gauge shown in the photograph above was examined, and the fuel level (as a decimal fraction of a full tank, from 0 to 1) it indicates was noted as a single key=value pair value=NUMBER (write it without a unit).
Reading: value=0.75
